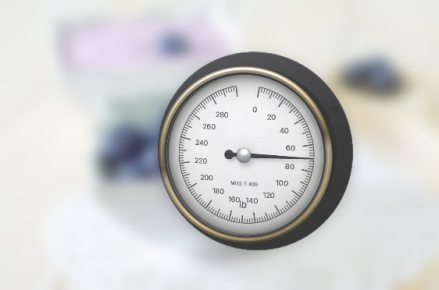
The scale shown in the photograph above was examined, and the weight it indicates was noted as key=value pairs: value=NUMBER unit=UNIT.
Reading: value=70 unit=lb
